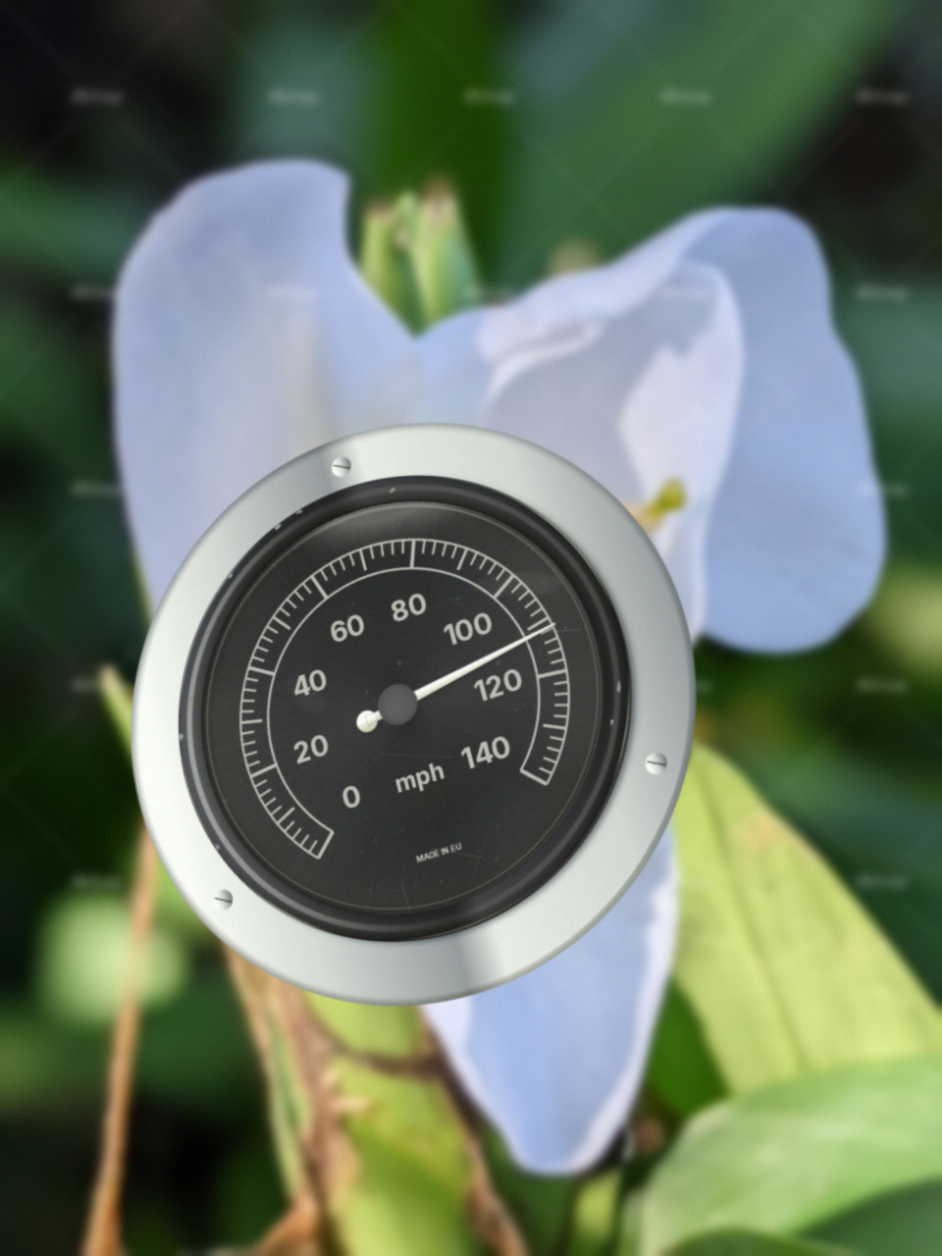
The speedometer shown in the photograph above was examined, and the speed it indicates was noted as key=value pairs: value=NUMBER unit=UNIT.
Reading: value=112 unit=mph
